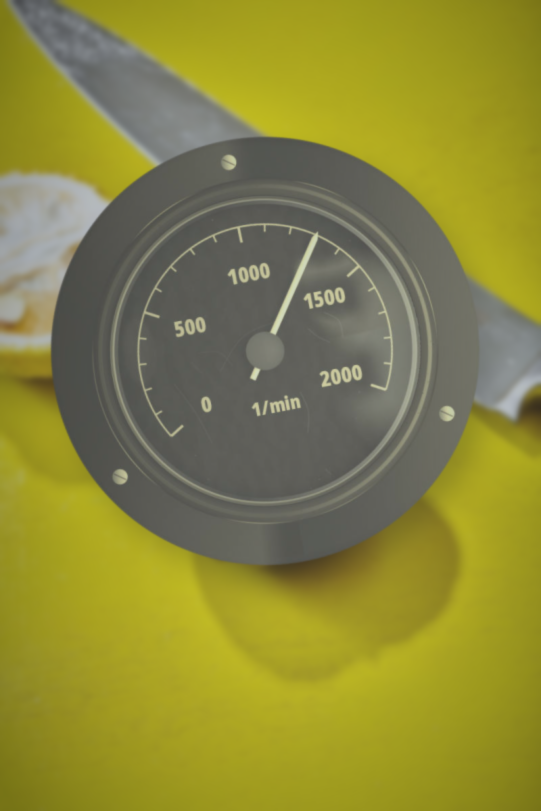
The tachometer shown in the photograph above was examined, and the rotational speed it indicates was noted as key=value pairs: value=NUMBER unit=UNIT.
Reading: value=1300 unit=rpm
